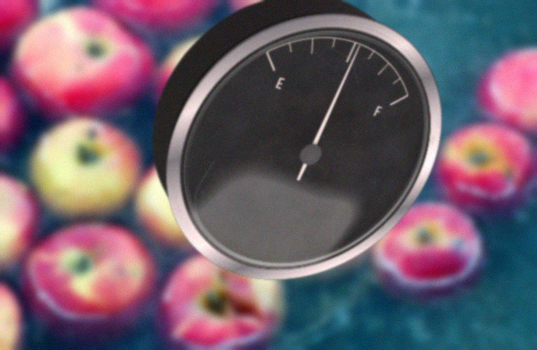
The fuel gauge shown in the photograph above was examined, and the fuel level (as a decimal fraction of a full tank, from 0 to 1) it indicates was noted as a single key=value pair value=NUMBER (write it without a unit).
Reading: value=0.5
